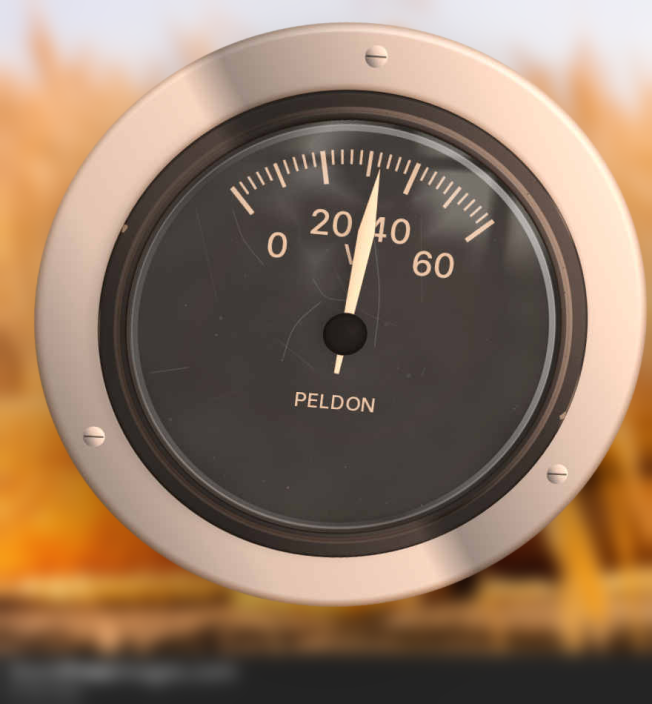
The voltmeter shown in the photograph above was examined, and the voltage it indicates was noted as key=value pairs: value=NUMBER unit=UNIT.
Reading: value=32 unit=V
